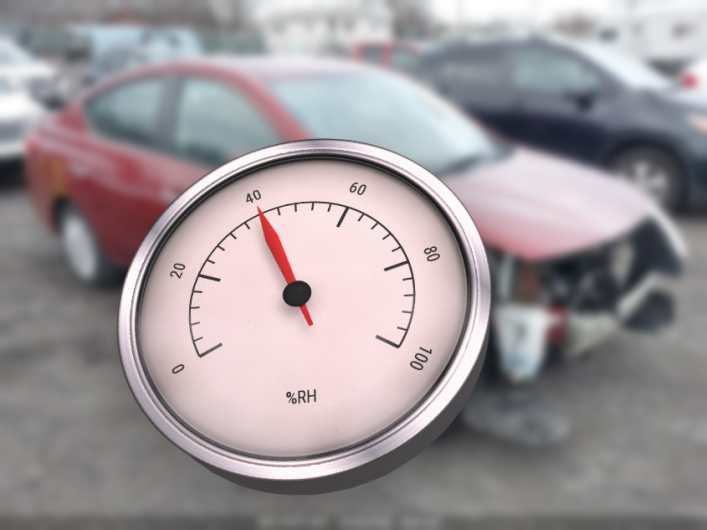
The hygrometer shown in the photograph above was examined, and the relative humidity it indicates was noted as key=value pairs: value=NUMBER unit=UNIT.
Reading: value=40 unit=%
